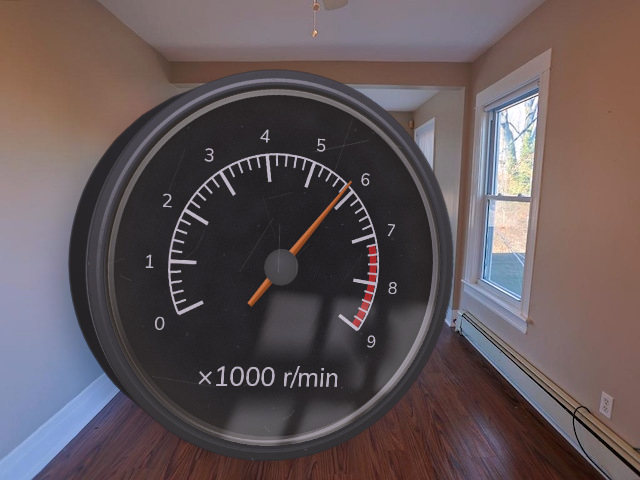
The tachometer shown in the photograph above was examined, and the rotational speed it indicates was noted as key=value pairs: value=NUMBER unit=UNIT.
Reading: value=5800 unit=rpm
